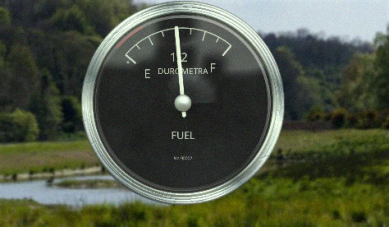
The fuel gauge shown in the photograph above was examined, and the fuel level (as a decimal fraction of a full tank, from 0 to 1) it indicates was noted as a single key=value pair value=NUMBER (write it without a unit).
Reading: value=0.5
